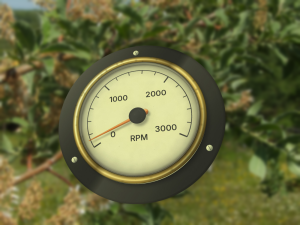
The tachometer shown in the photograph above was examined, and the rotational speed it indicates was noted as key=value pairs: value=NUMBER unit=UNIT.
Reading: value=100 unit=rpm
